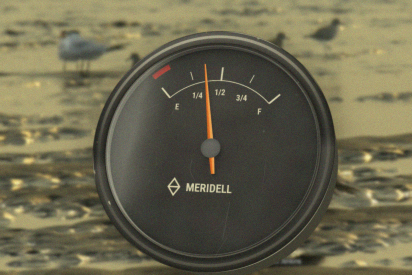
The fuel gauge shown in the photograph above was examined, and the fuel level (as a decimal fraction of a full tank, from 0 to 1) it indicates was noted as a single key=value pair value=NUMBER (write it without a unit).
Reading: value=0.375
